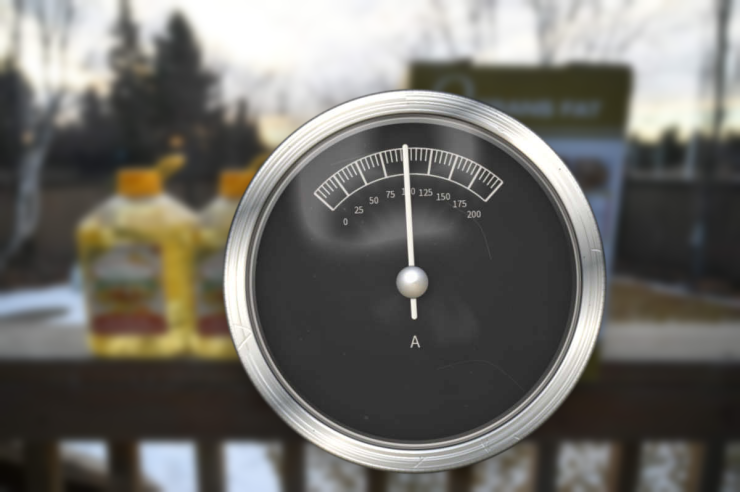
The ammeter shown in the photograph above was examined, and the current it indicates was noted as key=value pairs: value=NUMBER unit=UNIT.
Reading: value=100 unit=A
